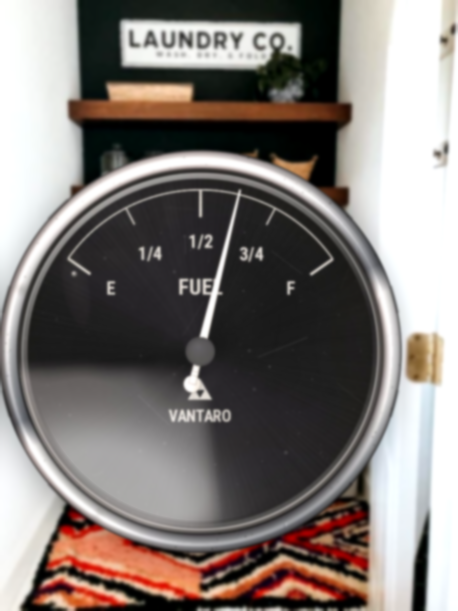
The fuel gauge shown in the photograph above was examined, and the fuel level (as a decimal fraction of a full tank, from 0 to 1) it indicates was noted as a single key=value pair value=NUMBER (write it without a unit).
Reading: value=0.625
